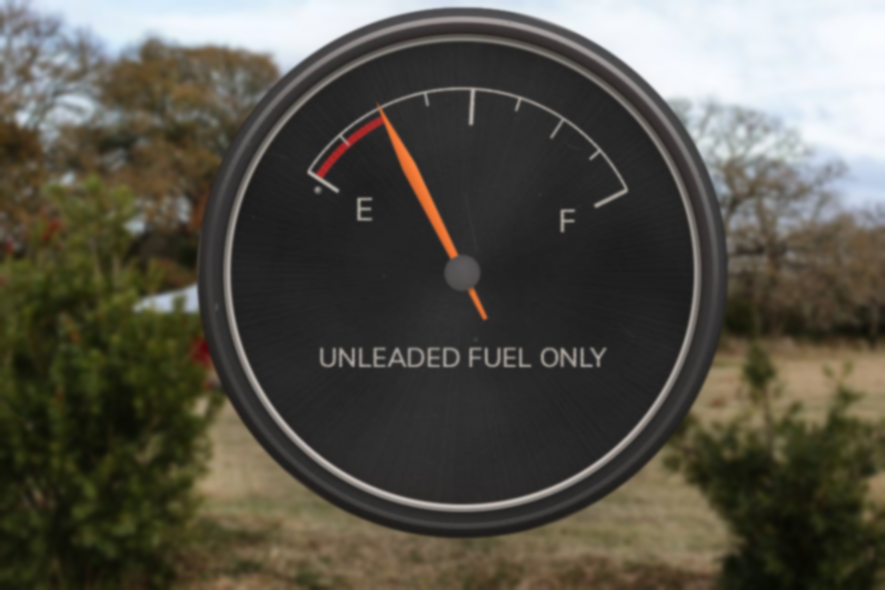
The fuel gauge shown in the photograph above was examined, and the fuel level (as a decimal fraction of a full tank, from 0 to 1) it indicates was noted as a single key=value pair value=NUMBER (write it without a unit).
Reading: value=0.25
